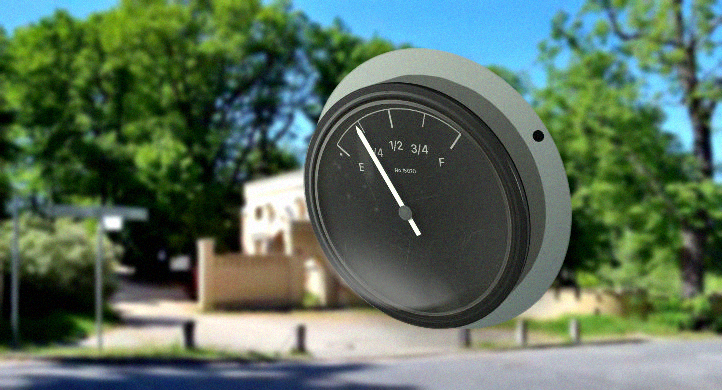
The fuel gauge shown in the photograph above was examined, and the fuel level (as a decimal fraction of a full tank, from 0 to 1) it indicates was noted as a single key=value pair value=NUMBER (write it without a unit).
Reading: value=0.25
